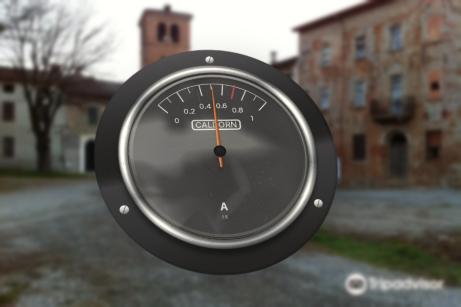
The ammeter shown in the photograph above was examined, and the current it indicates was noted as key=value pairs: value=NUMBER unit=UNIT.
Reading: value=0.5 unit=A
